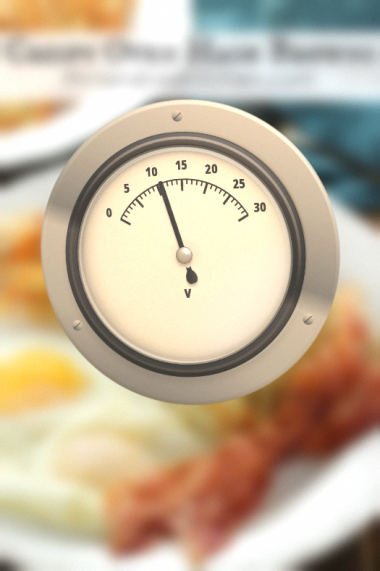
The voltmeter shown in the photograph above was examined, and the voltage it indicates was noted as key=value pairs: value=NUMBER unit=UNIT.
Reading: value=11 unit=V
